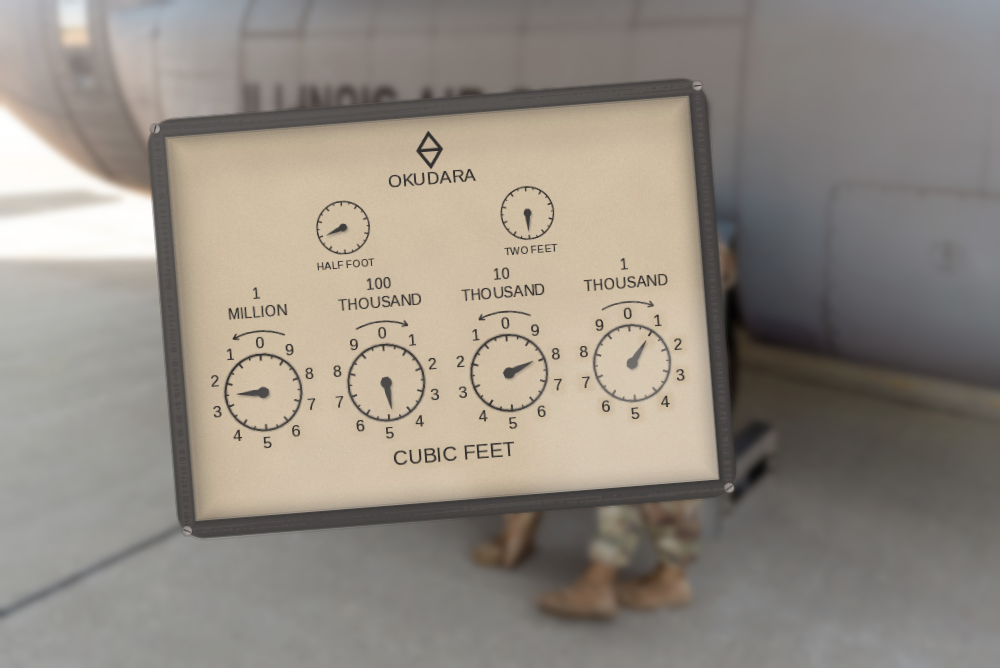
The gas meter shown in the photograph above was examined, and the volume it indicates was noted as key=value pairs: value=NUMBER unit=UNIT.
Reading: value=248100 unit=ft³
